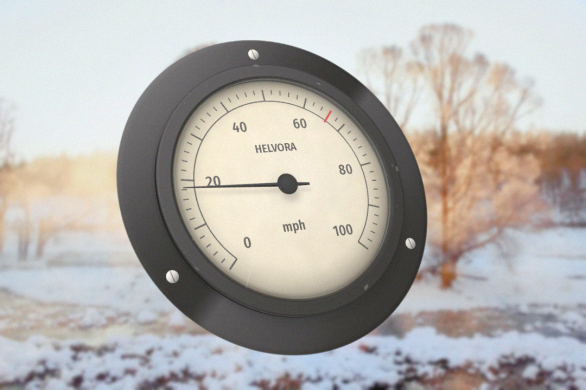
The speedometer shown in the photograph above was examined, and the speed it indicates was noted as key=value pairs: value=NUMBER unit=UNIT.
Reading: value=18 unit=mph
